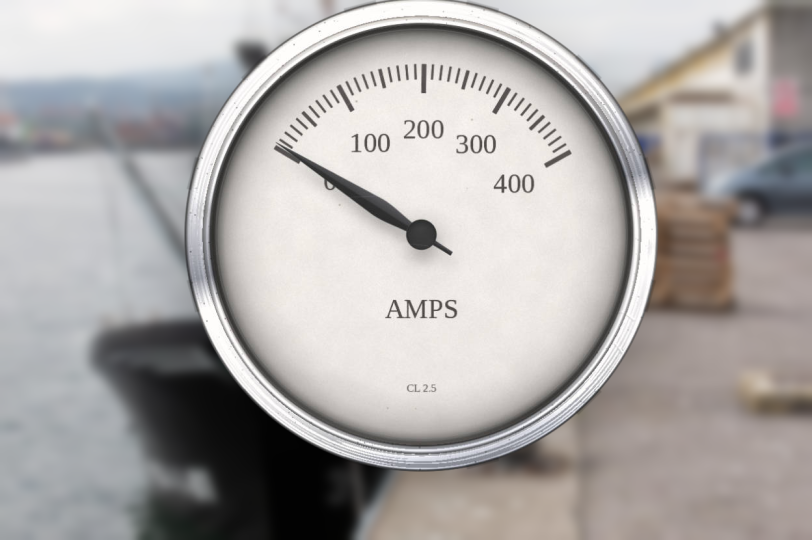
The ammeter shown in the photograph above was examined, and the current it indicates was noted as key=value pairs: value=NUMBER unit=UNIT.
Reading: value=5 unit=A
